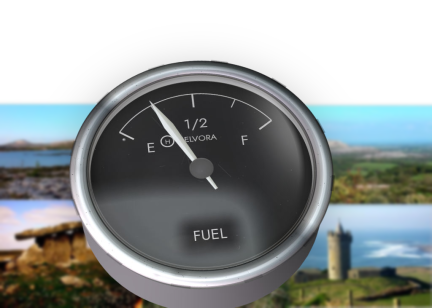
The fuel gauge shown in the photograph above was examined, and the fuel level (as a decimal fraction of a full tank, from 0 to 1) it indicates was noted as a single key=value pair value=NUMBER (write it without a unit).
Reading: value=0.25
